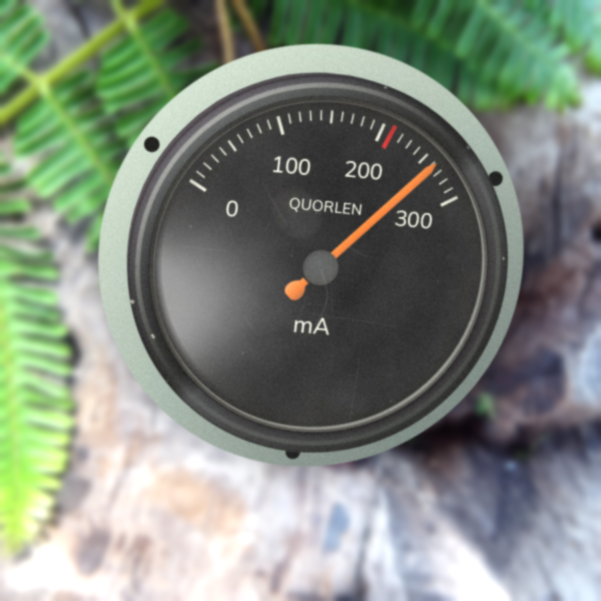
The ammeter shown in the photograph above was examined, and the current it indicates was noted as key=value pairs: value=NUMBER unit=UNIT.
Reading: value=260 unit=mA
